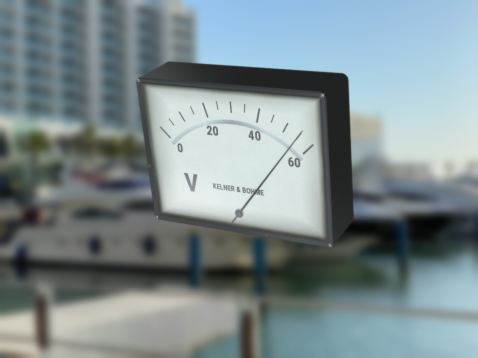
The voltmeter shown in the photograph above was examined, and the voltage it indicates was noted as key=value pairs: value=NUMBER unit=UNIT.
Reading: value=55 unit=V
